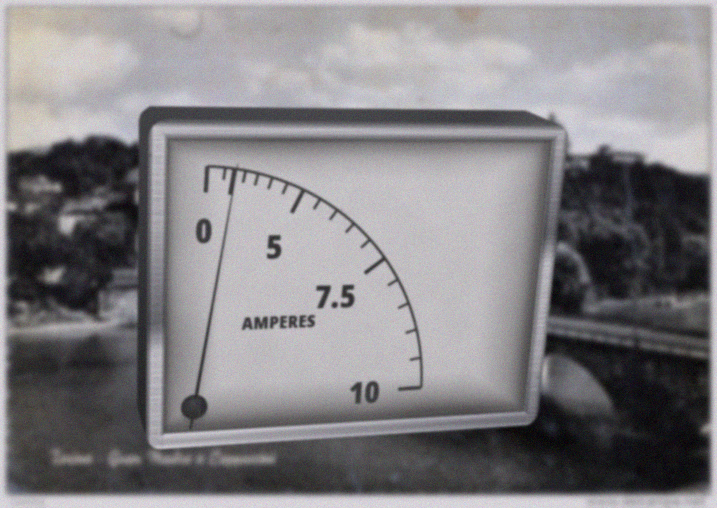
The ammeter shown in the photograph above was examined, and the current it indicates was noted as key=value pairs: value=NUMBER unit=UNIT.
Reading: value=2.5 unit=A
